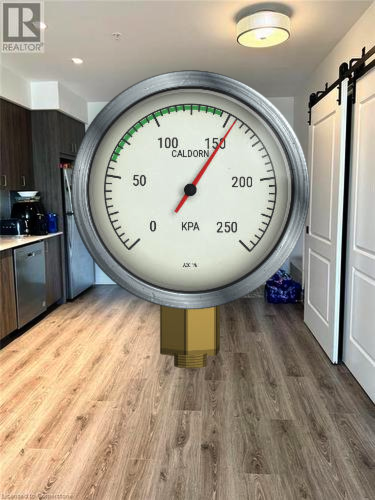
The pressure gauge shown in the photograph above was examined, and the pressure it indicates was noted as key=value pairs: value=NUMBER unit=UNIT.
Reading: value=155 unit=kPa
